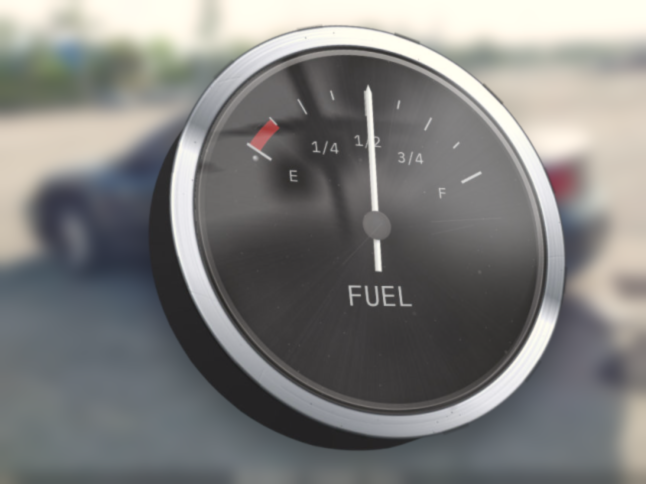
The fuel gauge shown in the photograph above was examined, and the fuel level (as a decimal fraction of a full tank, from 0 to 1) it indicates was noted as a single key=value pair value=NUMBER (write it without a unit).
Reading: value=0.5
